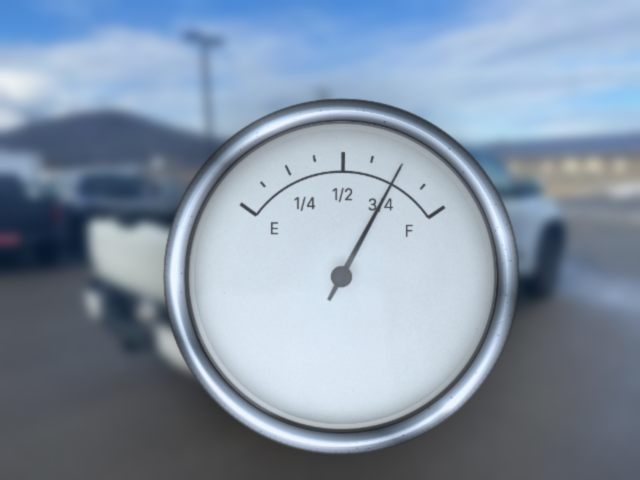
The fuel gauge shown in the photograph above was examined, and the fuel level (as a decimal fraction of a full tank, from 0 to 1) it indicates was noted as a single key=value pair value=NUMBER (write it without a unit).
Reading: value=0.75
